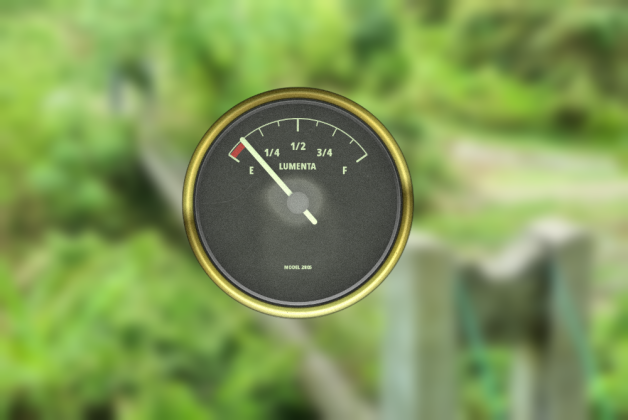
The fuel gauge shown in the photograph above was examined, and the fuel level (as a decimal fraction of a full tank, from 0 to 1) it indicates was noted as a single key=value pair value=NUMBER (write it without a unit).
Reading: value=0.125
